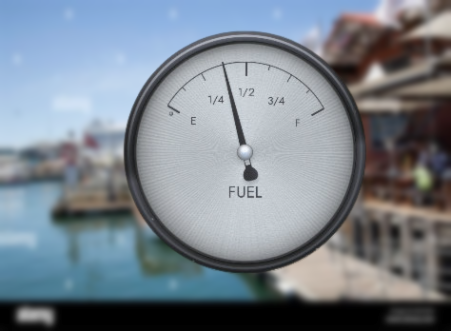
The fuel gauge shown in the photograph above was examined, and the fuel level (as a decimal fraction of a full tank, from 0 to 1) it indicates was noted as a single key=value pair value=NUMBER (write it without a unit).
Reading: value=0.375
